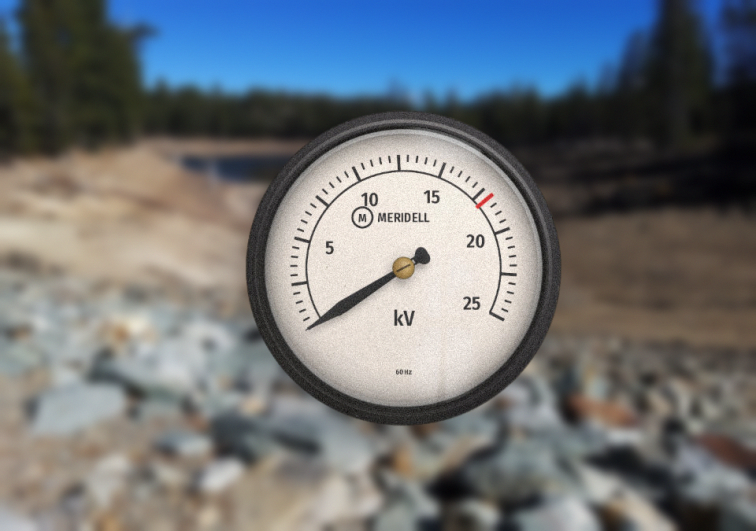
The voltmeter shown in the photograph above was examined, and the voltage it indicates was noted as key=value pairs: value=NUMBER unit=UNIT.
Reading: value=0 unit=kV
